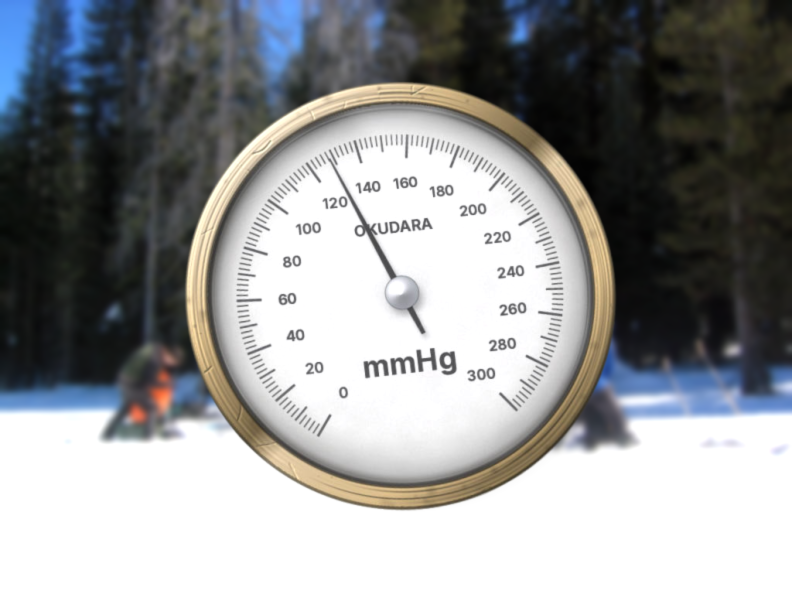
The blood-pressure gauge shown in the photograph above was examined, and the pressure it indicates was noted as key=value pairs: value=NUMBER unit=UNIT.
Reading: value=128 unit=mmHg
